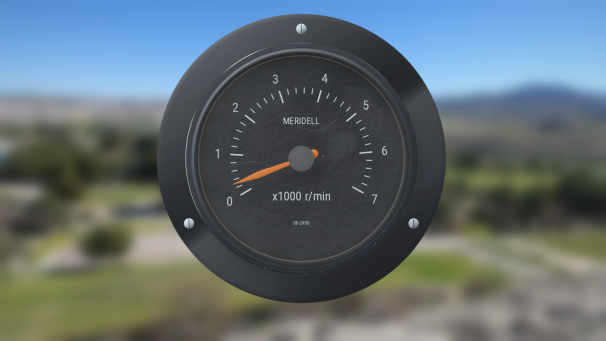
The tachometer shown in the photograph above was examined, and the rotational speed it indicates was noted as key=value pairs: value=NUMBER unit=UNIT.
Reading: value=300 unit=rpm
